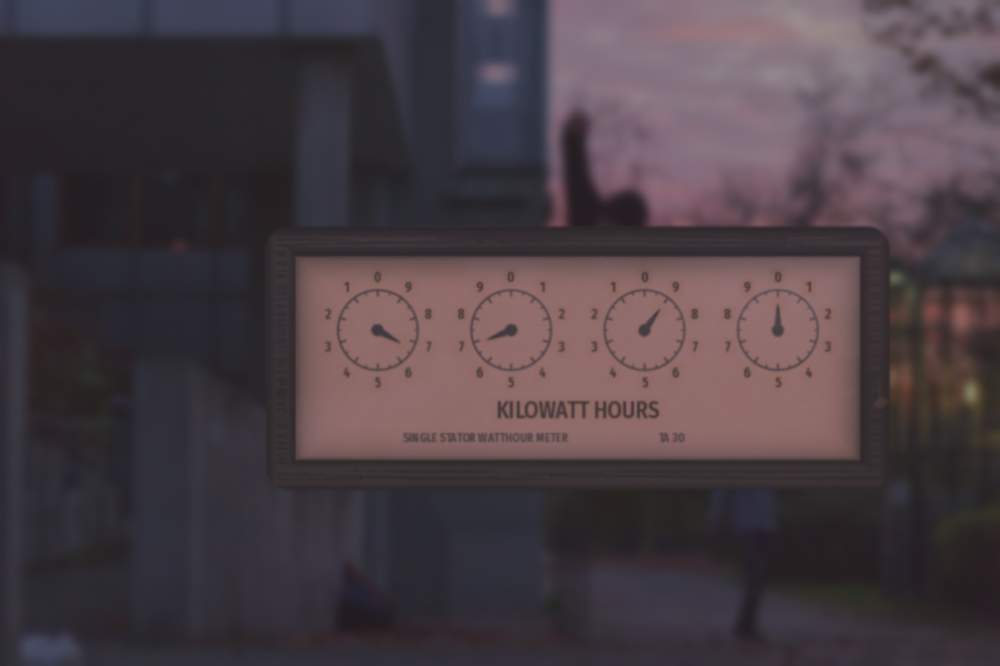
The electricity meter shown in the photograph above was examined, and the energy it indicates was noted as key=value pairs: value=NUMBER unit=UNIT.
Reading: value=6690 unit=kWh
